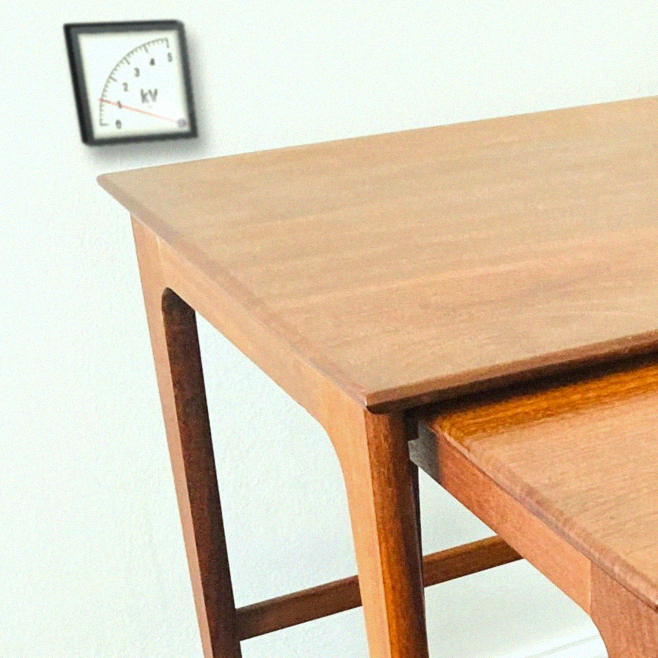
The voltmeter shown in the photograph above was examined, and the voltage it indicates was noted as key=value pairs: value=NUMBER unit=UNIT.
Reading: value=1 unit=kV
